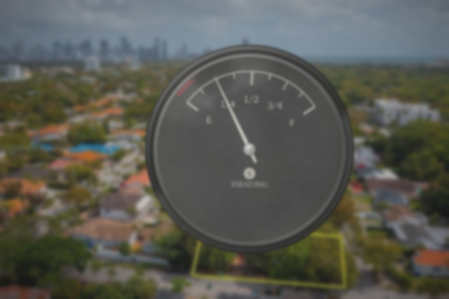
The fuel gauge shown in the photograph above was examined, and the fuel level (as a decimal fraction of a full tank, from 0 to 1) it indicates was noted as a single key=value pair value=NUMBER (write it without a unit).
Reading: value=0.25
